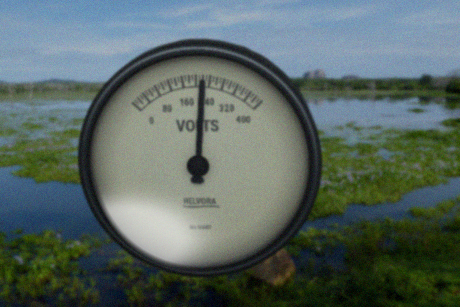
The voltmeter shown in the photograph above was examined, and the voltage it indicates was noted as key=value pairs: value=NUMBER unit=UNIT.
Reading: value=220 unit=V
